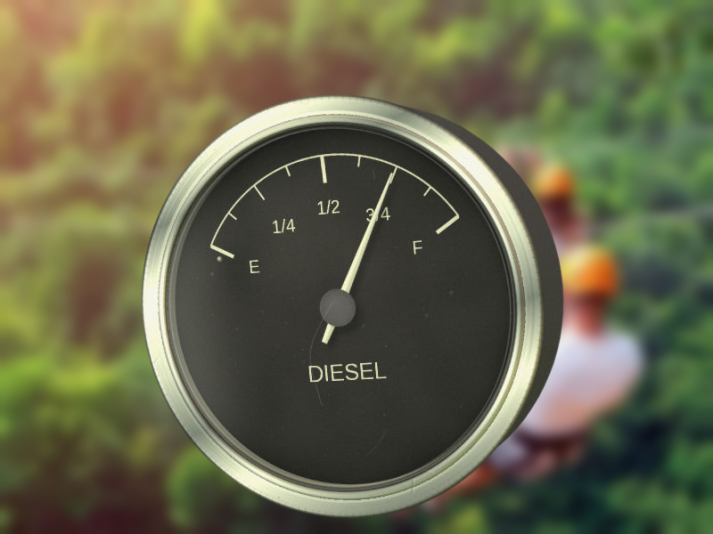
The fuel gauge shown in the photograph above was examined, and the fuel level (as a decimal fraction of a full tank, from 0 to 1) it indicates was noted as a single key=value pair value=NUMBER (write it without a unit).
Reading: value=0.75
